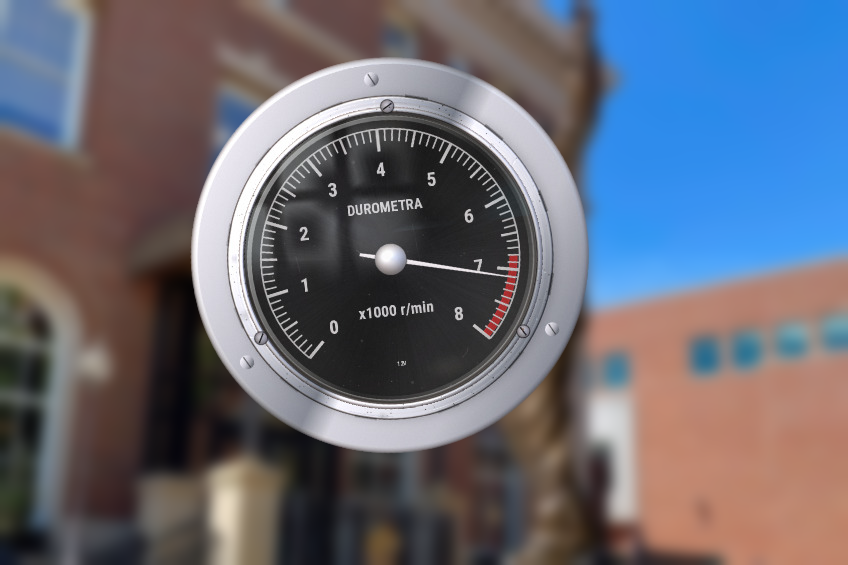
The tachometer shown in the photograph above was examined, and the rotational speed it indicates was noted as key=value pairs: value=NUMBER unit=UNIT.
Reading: value=7100 unit=rpm
